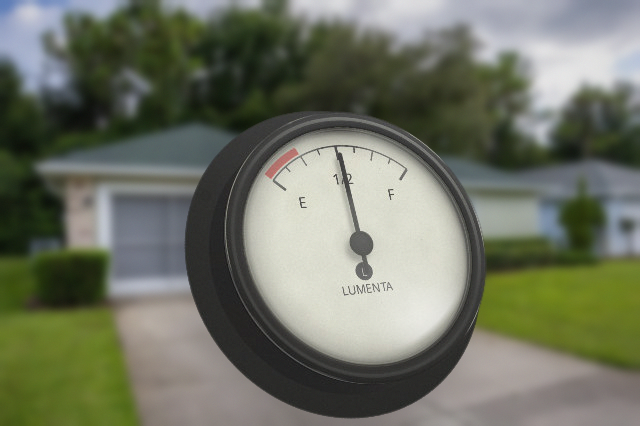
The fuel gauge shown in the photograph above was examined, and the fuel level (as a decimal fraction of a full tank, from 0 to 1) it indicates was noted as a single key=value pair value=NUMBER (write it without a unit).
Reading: value=0.5
